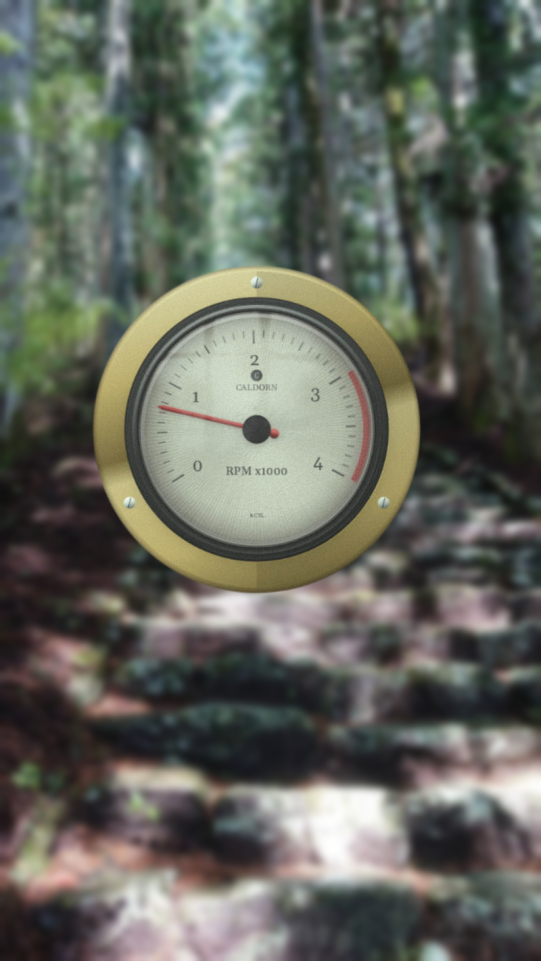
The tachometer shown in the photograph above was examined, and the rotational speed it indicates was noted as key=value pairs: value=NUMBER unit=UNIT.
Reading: value=750 unit=rpm
